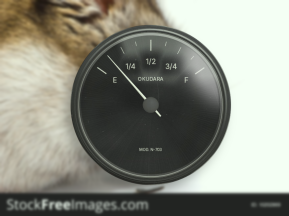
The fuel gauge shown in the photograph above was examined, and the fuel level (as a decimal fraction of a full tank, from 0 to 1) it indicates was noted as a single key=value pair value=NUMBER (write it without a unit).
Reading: value=0.125
